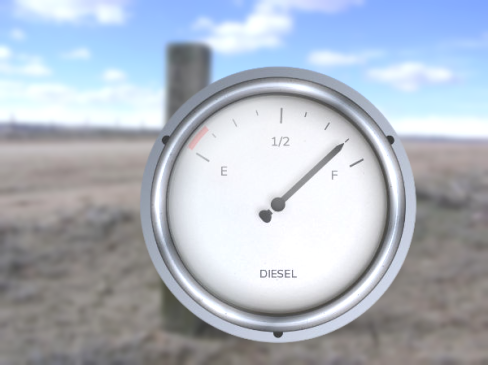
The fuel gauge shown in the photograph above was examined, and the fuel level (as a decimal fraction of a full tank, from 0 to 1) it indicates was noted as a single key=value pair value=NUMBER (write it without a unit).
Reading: value=0.875
